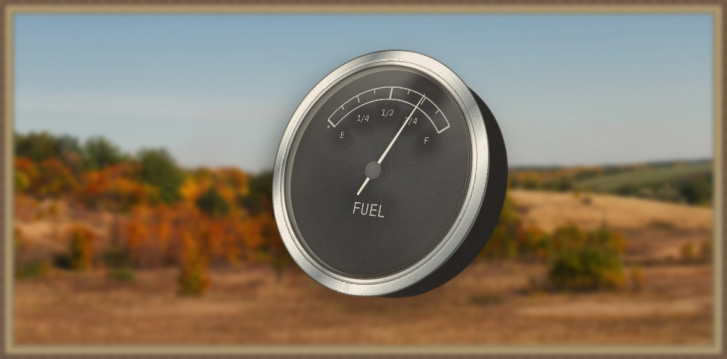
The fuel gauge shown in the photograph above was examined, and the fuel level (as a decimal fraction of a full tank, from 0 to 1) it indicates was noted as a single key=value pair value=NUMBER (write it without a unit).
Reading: value=0.75
